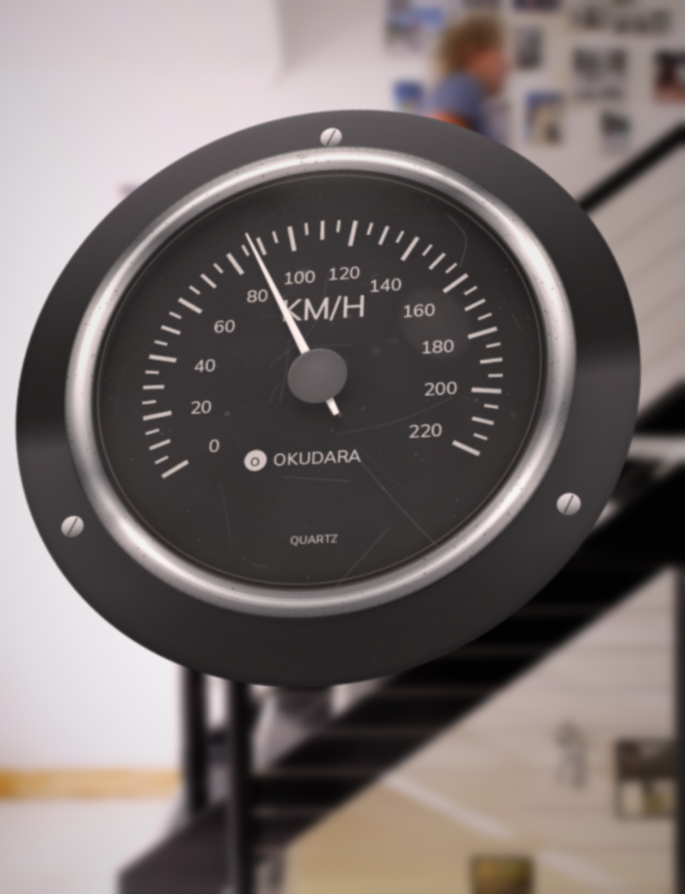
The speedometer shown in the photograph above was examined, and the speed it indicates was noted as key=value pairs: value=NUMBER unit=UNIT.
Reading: value=87.5 unit=km/h
